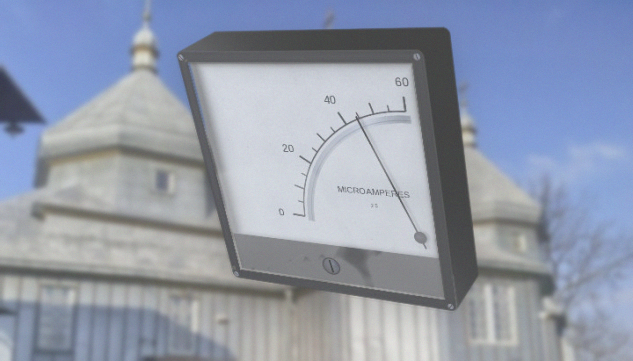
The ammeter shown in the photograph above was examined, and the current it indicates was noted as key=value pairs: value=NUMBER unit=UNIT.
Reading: value=45 unit=µA
